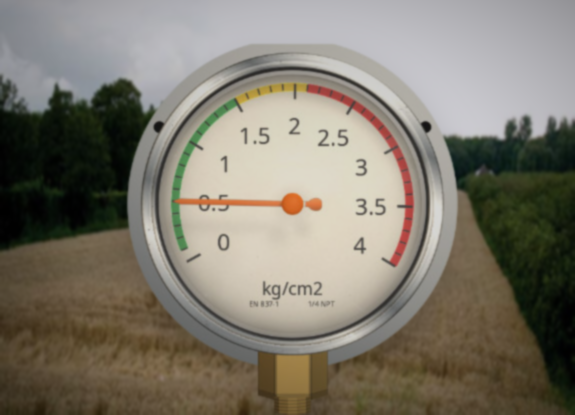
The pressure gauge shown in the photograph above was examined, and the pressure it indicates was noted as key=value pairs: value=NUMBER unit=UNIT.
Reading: value=0.5 unit=kg/cm²
